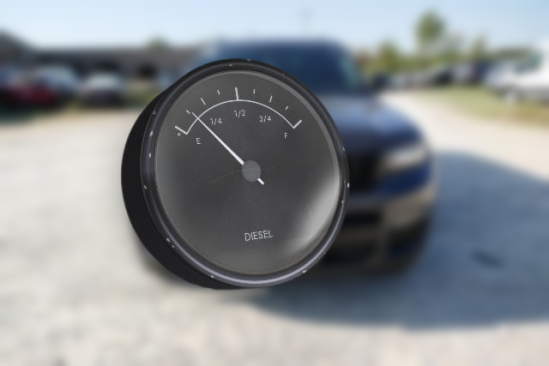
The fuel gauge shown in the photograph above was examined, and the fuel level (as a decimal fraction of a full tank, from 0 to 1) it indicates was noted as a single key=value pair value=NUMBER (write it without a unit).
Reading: value=0.125
